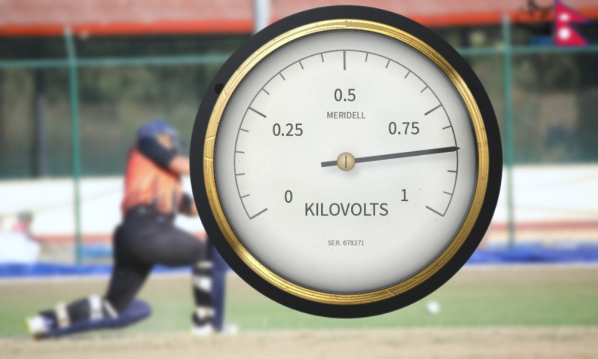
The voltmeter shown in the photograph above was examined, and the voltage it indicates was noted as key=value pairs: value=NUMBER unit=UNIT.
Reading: value=0.85 unit=kV
